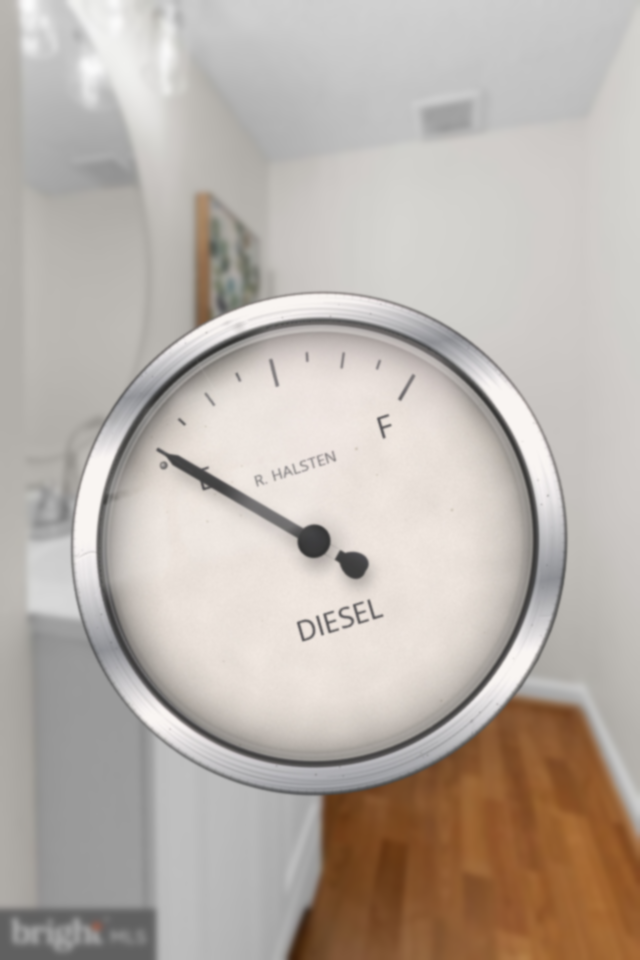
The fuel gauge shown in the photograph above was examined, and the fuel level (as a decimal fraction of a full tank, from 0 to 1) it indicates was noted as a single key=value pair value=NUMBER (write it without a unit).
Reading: value=0
